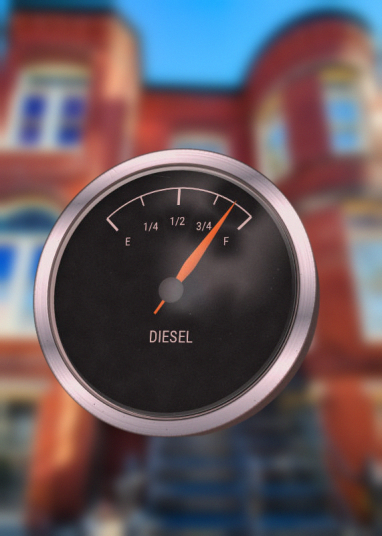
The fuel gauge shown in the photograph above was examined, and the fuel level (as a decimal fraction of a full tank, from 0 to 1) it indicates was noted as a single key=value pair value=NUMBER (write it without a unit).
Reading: value=0.875
